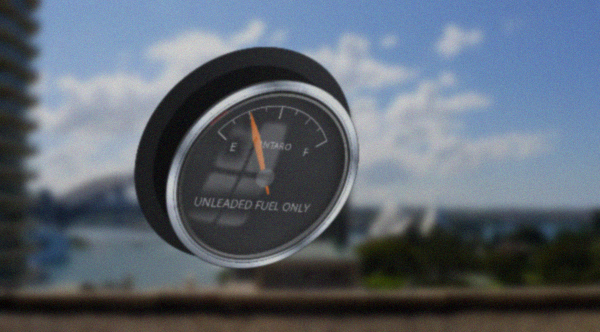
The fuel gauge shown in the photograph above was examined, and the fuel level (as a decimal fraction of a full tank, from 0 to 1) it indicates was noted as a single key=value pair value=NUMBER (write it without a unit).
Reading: value=0.25
